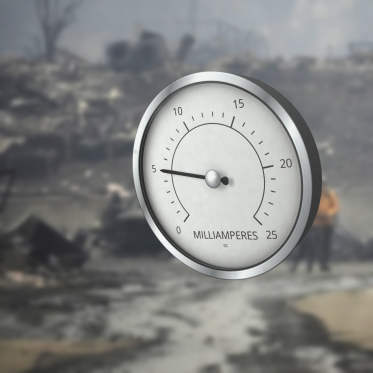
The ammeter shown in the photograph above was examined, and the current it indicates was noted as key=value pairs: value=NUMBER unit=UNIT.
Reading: value=5 unit=mA
